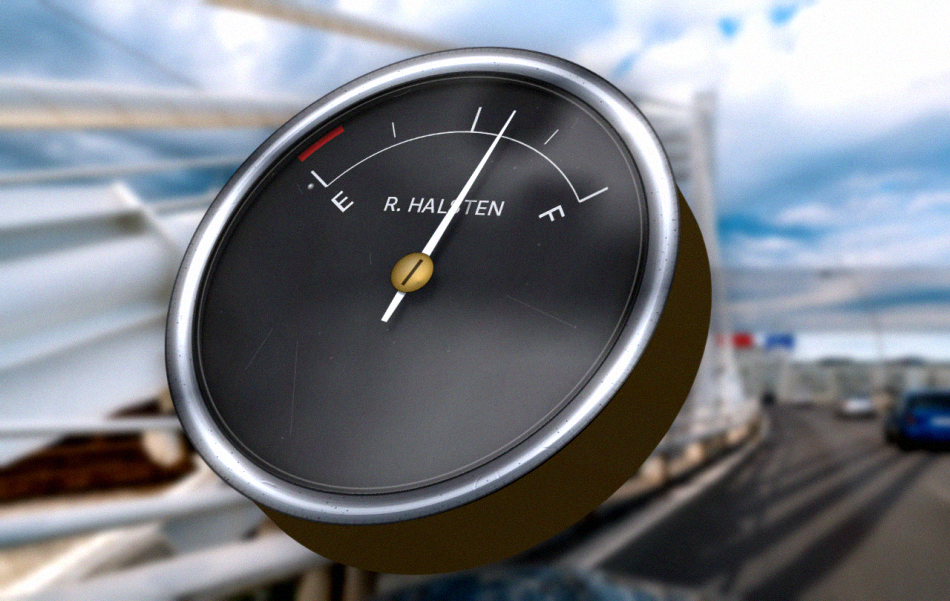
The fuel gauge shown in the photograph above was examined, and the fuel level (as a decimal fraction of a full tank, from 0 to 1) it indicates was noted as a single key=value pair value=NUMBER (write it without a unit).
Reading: value=0.625
